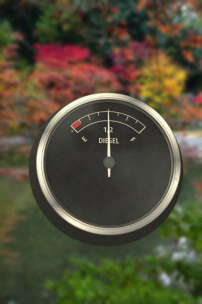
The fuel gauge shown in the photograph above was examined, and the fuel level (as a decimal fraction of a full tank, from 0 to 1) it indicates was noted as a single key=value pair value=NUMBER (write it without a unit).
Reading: value=0.5
